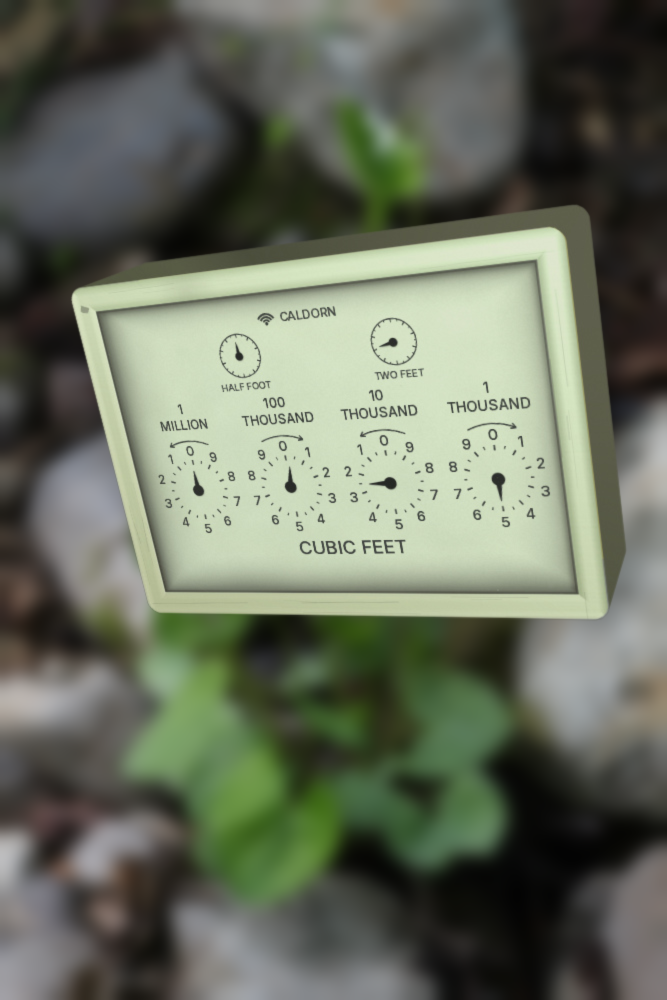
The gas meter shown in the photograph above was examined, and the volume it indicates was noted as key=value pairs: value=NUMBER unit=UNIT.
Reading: value=2500 unit=ft³
